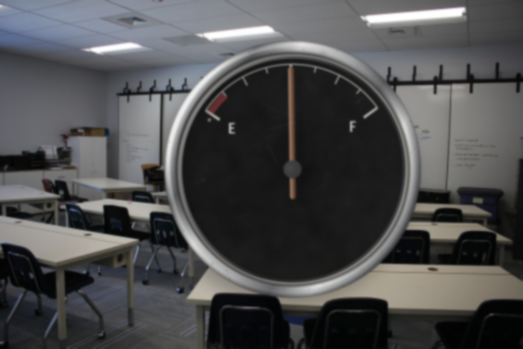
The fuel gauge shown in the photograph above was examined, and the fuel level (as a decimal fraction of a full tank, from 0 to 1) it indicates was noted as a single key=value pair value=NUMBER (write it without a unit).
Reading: value=0.5
